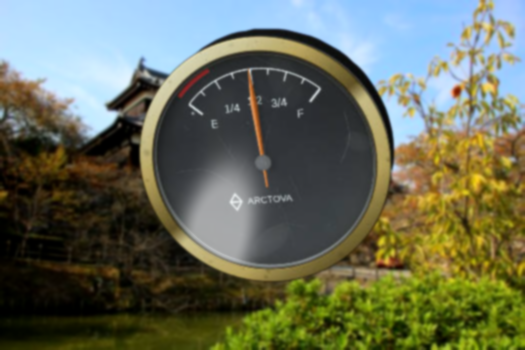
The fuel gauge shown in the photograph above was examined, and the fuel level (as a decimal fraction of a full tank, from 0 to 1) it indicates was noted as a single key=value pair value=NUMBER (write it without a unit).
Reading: value=0.5
